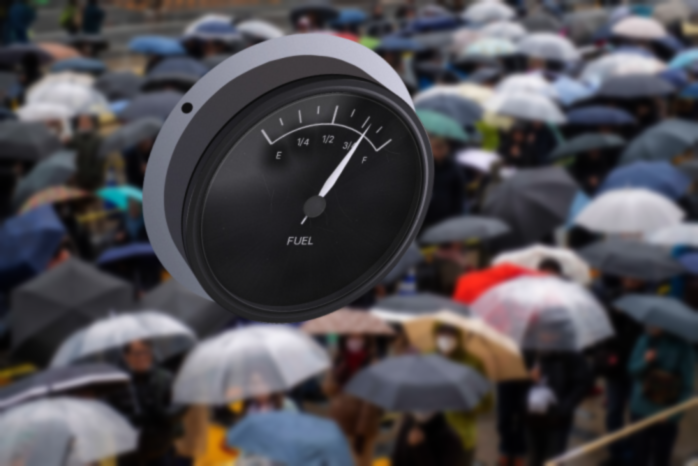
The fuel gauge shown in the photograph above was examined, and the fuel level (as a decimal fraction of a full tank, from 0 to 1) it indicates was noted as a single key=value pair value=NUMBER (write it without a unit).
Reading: value=0.75
